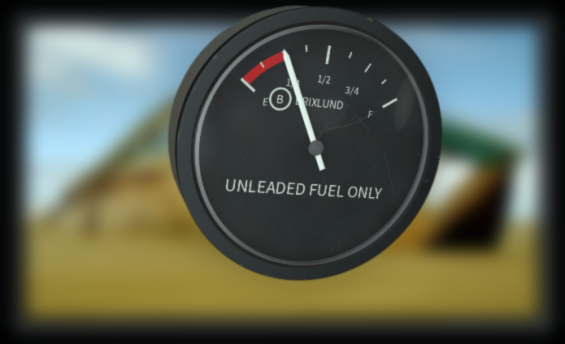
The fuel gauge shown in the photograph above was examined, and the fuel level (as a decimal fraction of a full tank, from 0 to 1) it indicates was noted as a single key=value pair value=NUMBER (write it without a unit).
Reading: value=0.25
